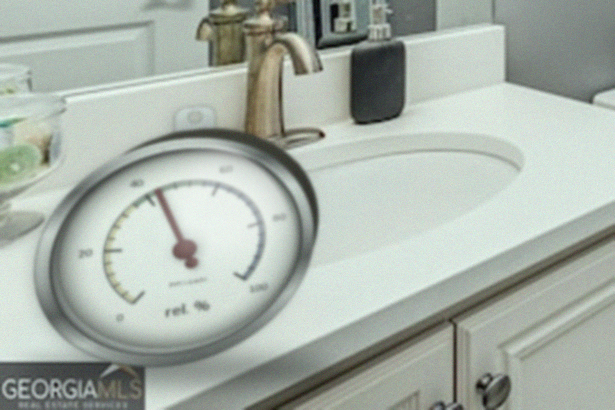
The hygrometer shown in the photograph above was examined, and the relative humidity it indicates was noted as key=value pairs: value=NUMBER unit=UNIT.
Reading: value=44 unit=%
